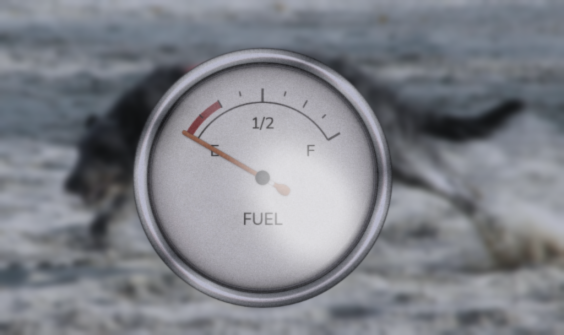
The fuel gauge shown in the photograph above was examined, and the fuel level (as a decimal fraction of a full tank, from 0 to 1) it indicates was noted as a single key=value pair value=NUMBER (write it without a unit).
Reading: value=0
